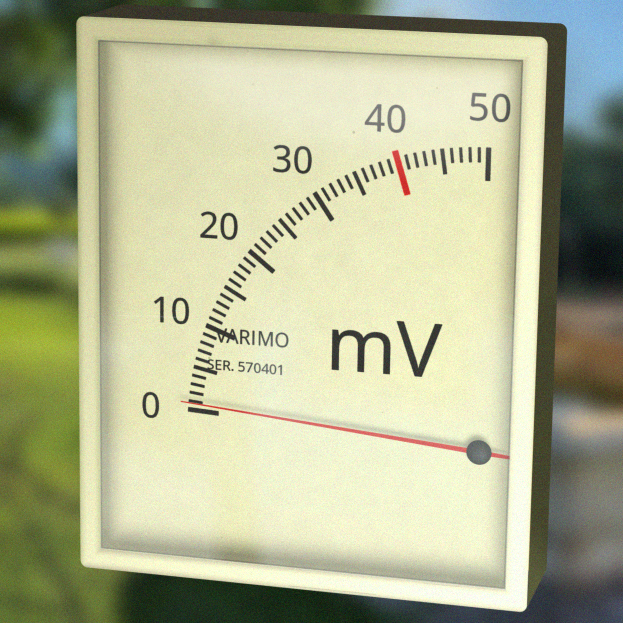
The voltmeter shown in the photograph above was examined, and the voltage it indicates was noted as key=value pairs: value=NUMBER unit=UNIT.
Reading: value=1 unit=mV
